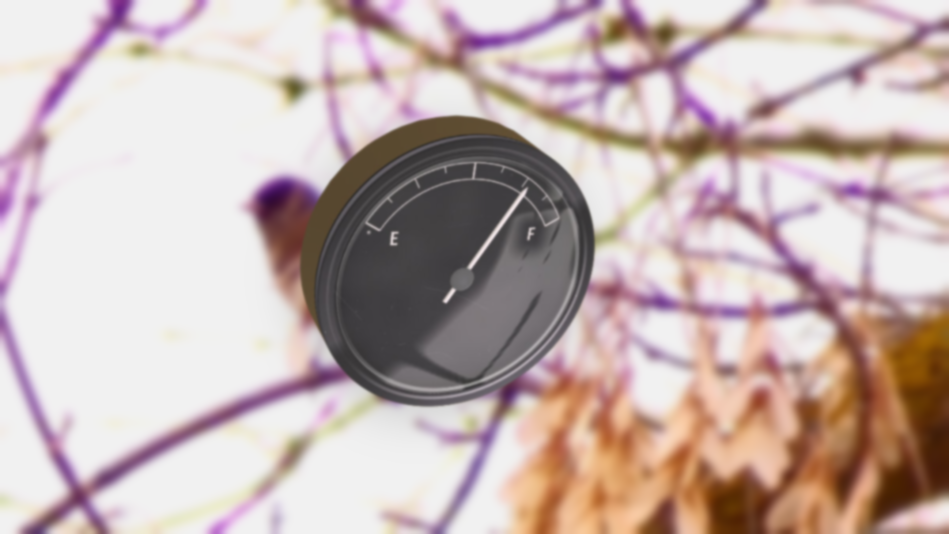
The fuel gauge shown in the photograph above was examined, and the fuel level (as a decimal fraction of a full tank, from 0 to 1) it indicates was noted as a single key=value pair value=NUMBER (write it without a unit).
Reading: value=0.75
